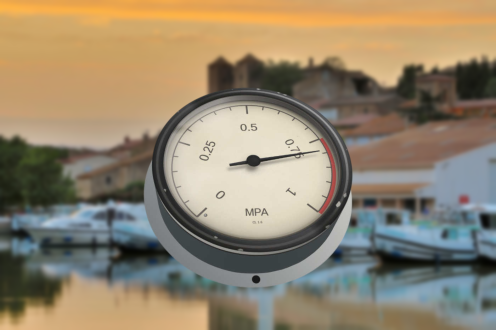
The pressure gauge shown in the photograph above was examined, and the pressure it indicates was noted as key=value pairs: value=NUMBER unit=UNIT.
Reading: value=0.8 unit=MPa
